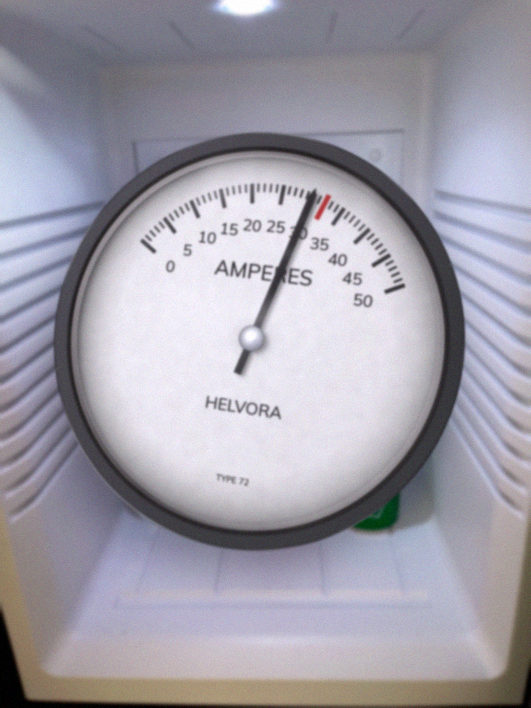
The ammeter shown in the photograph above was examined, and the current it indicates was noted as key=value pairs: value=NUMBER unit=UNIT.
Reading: value=30 unit=A
